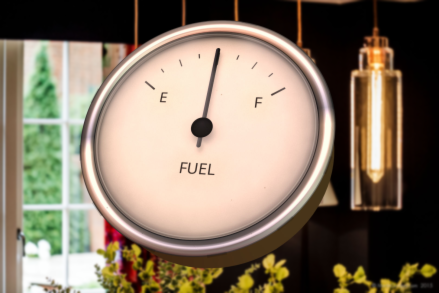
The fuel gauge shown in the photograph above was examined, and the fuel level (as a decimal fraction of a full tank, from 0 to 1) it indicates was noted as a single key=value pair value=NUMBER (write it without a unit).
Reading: value=0.5
